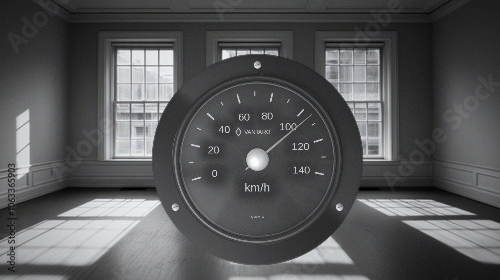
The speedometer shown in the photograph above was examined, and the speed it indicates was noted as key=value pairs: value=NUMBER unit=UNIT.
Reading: value=105 unit=km/h
